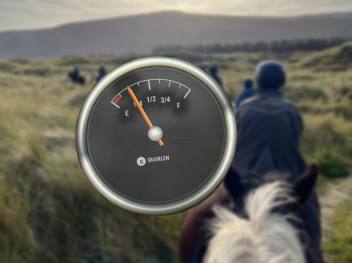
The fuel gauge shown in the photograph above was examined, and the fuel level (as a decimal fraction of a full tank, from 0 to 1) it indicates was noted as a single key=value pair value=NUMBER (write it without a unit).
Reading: value=0.25
